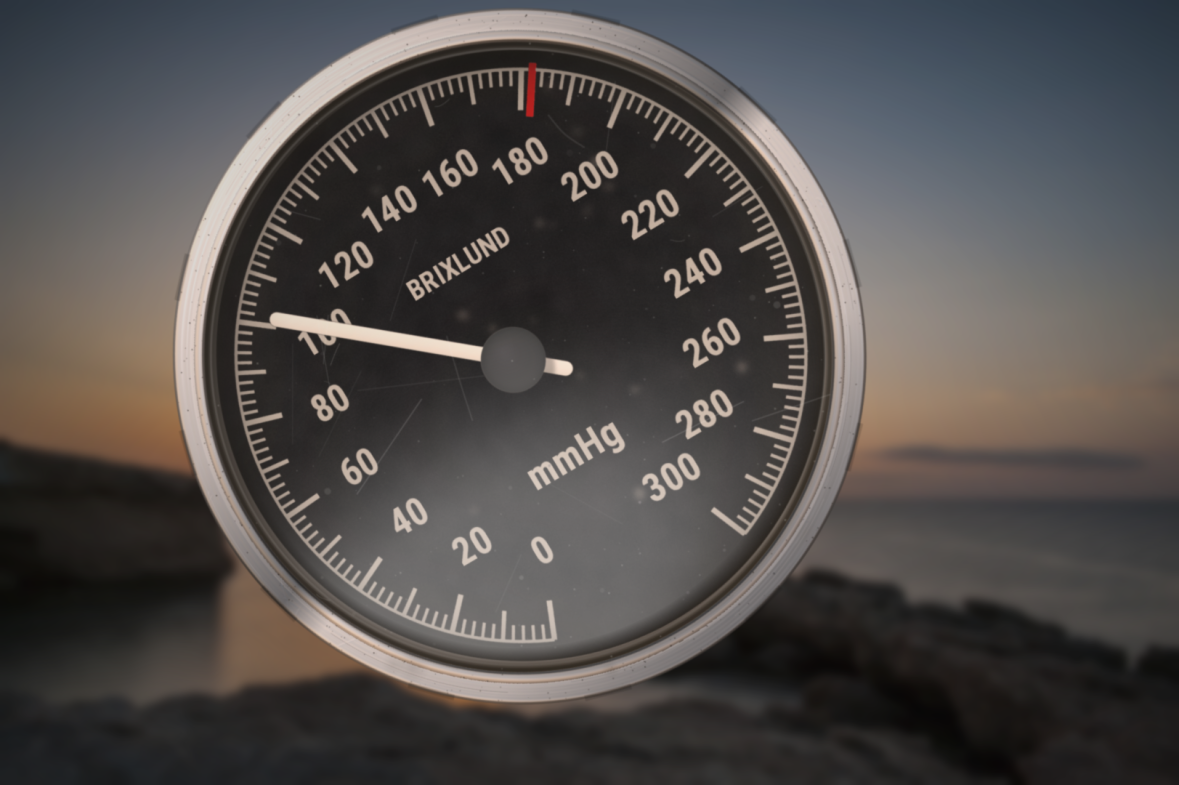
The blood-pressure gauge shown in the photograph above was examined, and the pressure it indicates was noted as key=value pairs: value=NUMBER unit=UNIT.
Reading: value=102 unit=mmHg
